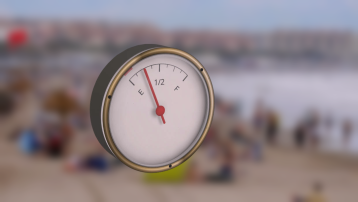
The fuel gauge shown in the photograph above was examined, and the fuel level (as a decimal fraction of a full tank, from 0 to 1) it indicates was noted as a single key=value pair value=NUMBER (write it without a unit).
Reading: value=0.25
